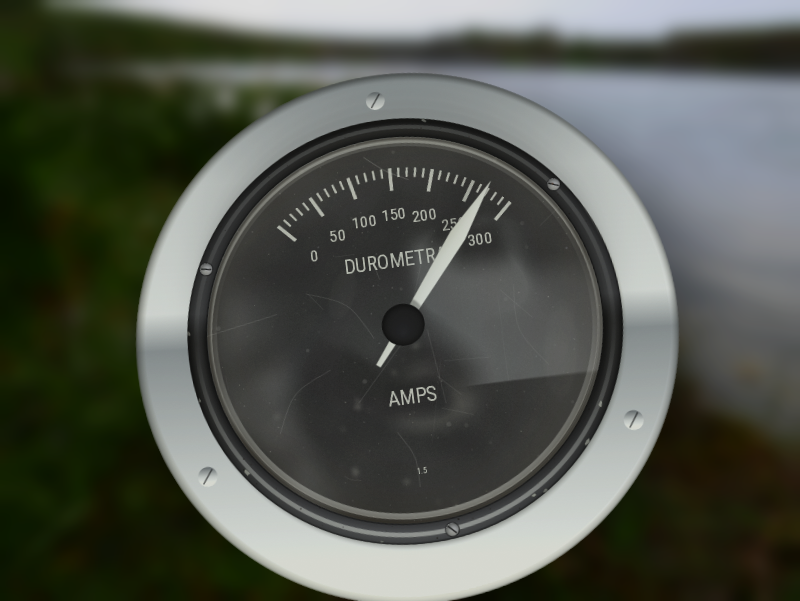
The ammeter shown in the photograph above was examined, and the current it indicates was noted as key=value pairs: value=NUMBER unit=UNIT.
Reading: value=270 unit=A
